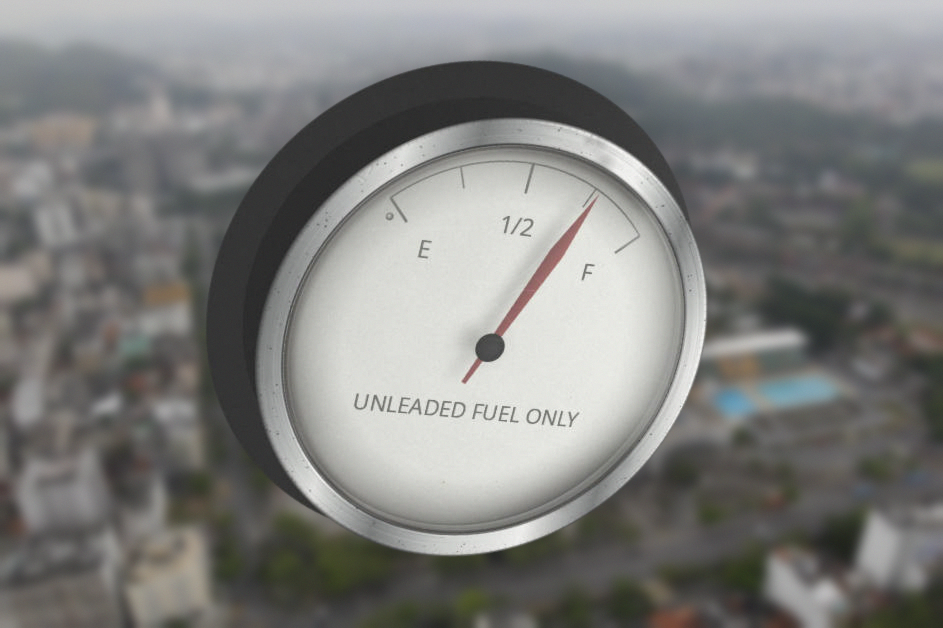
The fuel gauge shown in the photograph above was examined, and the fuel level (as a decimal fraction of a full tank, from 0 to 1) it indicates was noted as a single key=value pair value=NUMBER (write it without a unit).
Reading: value=0.75
